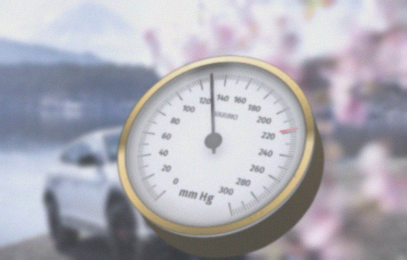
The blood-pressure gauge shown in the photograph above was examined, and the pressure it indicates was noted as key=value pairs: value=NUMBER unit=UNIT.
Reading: value=130 unit=mmHg
